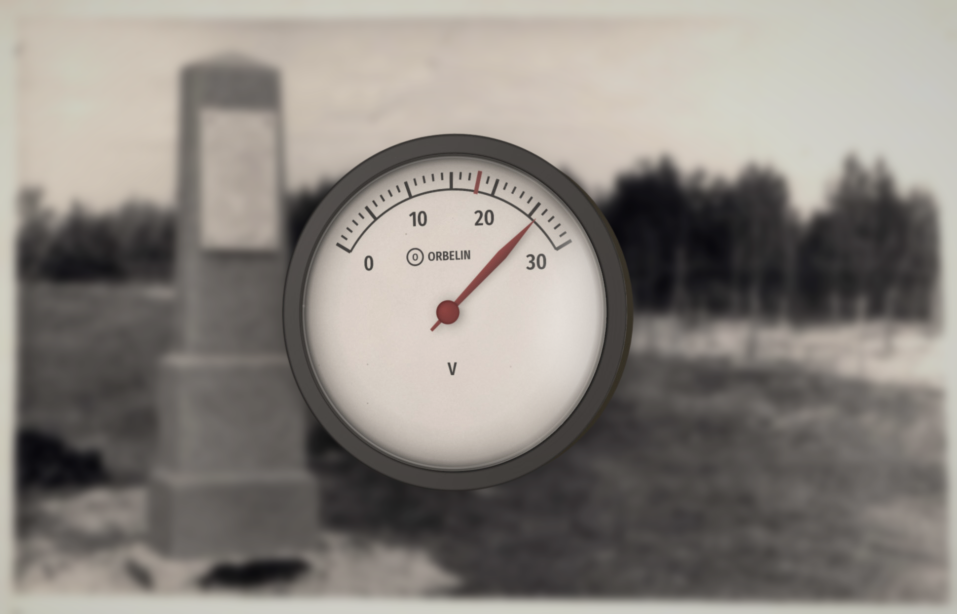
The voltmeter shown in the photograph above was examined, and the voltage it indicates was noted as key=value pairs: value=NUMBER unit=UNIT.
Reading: value=26 unit=V
